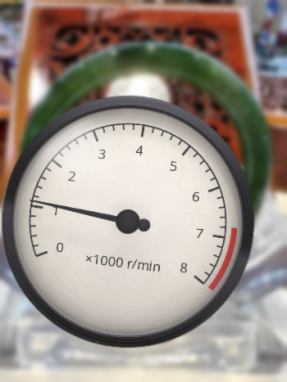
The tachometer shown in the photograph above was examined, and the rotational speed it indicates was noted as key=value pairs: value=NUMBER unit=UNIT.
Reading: value=1100 unit=rpm
